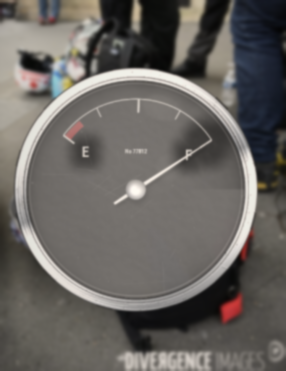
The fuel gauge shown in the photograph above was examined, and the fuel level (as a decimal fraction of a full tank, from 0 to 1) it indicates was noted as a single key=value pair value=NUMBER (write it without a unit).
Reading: value=1
